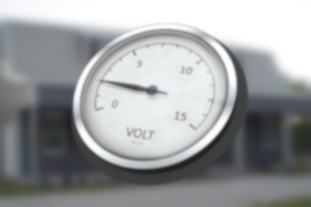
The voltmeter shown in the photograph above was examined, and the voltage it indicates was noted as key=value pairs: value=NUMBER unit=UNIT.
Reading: value=2 unit=V
